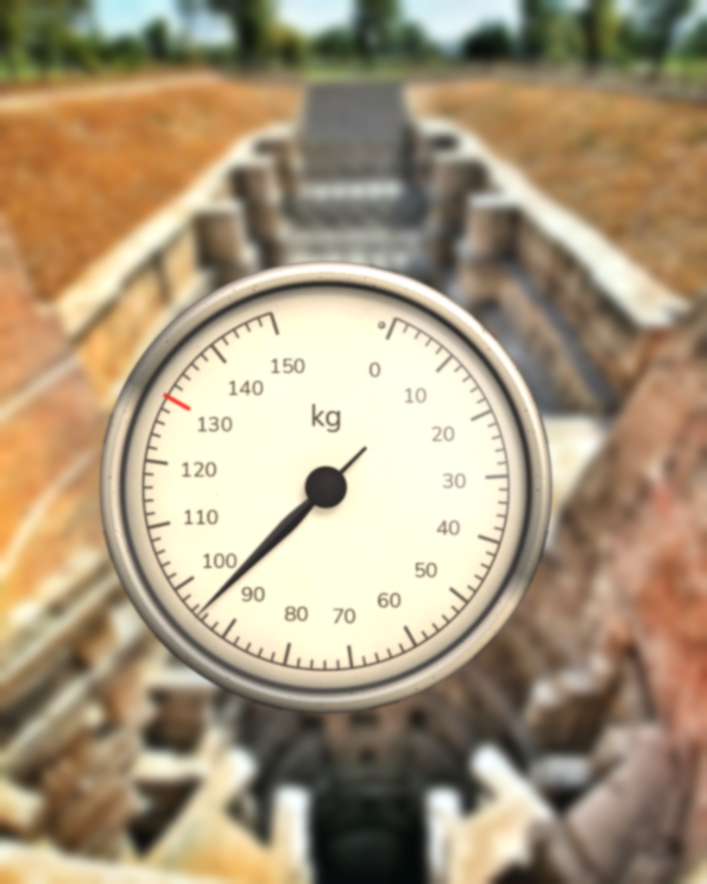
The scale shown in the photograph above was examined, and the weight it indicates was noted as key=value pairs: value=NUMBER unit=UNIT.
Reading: value=95 unit=kg
